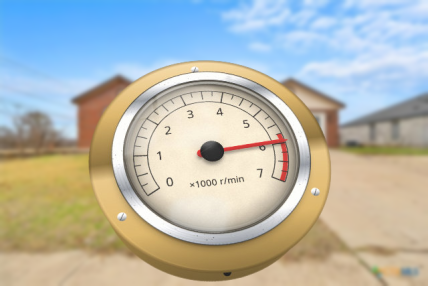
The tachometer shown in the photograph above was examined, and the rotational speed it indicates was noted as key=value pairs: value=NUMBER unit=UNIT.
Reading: value=6000 unit=rpm
